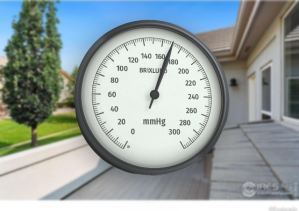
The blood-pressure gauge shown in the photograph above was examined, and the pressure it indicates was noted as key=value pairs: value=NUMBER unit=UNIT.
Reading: value=170 unit=mmHg
